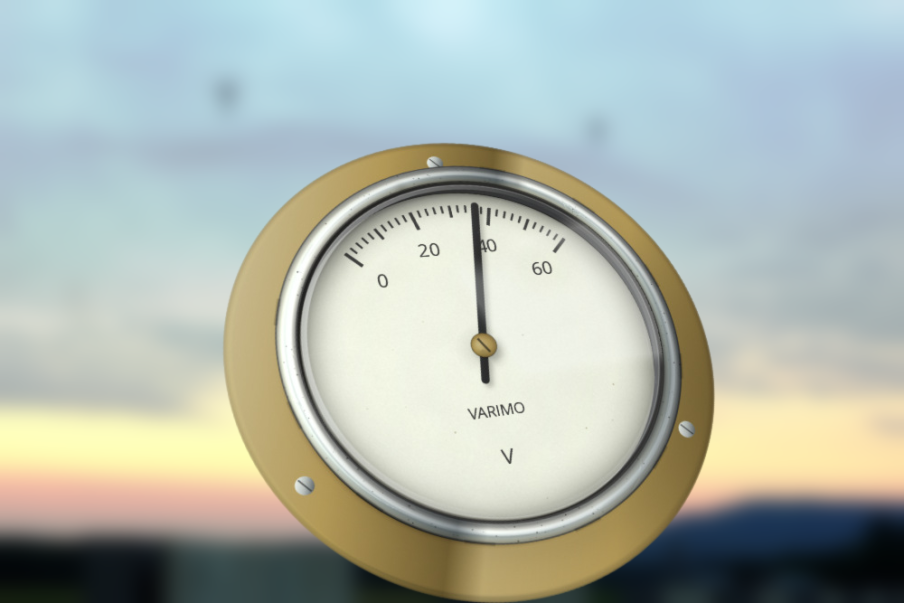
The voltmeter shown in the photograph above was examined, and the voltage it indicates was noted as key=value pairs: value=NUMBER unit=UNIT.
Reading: value=36 unit=V
